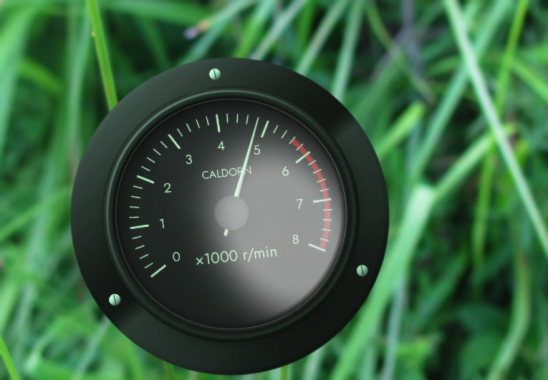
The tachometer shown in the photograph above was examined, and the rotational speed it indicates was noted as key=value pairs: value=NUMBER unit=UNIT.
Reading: value=4800 unit=rpm
